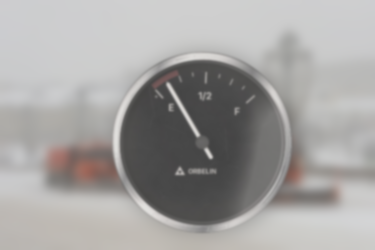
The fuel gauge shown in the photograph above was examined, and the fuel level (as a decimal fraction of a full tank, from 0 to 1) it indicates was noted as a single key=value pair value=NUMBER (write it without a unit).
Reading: value=0.125
